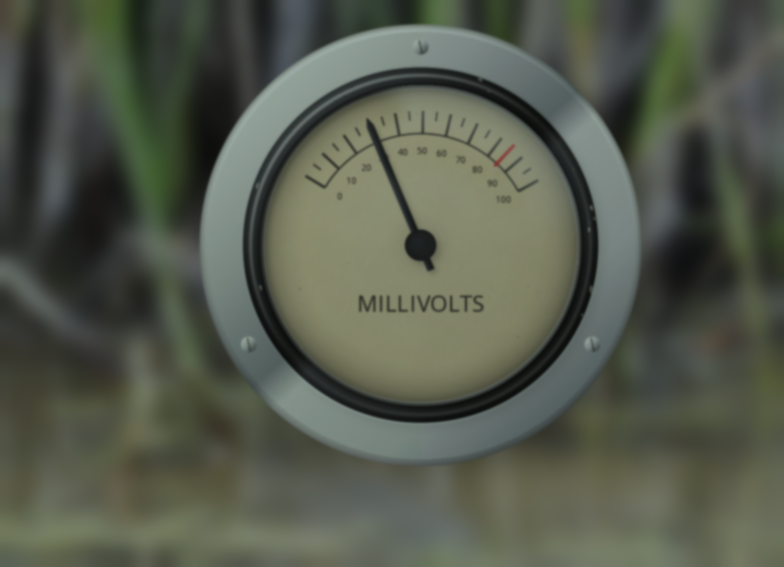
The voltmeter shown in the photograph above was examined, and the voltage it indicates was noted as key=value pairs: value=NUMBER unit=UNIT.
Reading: value=30 unit=mV
